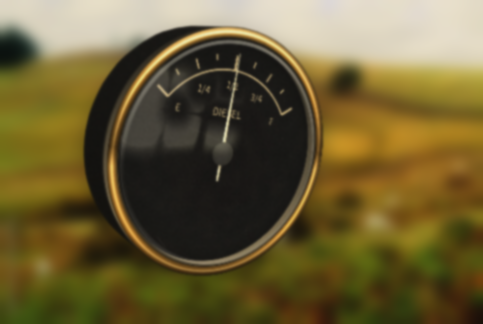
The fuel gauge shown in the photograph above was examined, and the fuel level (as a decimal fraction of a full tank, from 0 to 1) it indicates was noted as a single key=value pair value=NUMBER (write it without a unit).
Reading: value=0.5
